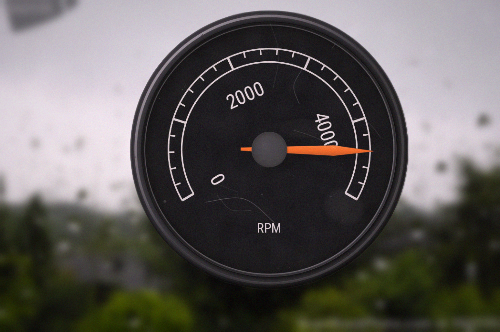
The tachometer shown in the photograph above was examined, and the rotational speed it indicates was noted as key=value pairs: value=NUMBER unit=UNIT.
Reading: value=4400 unit=rpm
